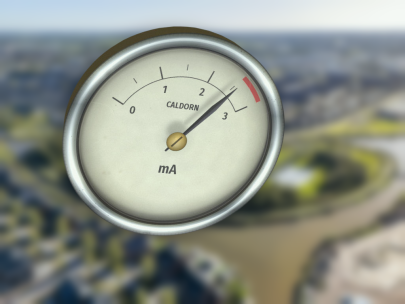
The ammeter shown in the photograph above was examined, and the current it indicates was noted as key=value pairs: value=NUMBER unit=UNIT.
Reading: value=2.5 unit=mA
